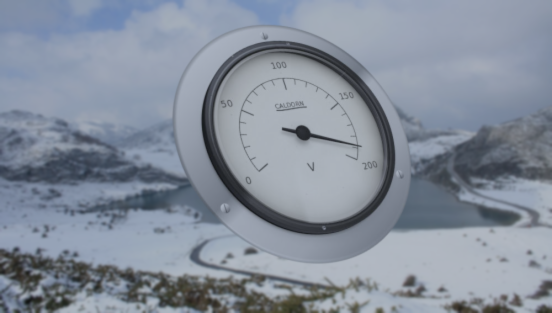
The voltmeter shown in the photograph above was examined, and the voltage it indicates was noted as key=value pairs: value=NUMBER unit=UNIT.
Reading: value=190 unit=V
